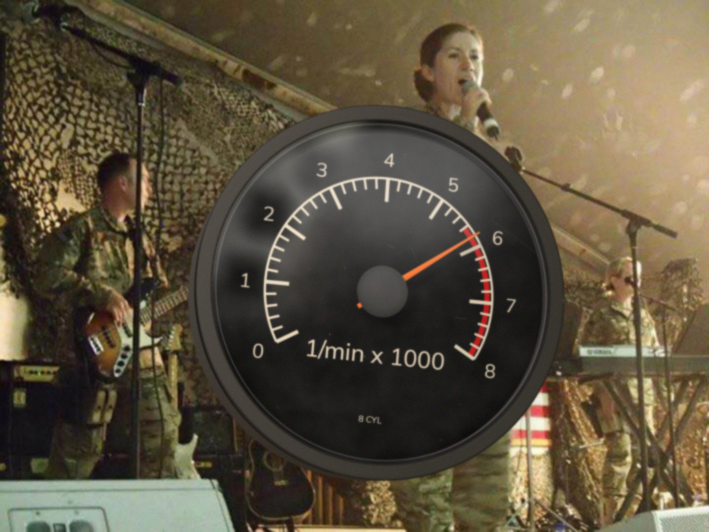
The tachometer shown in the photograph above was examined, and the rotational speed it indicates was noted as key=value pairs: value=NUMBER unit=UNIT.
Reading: value=5800 unit=rpm
